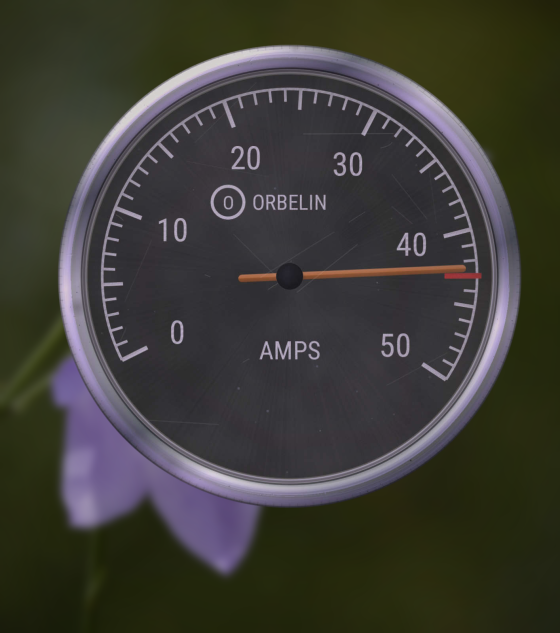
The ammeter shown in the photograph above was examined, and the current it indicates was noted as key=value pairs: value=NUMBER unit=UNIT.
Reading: value=42.5 unit=A
